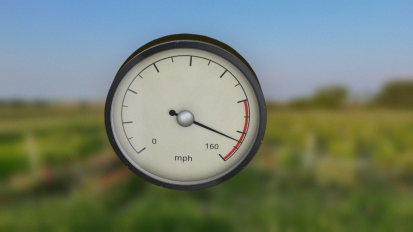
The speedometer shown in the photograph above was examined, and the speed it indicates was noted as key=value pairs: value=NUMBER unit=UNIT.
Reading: value=145 unit=mph
